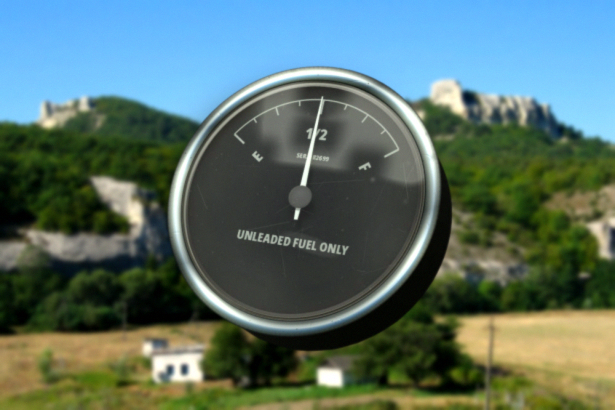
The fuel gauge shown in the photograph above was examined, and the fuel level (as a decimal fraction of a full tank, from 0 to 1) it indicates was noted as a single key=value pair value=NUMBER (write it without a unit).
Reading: value=0.5
